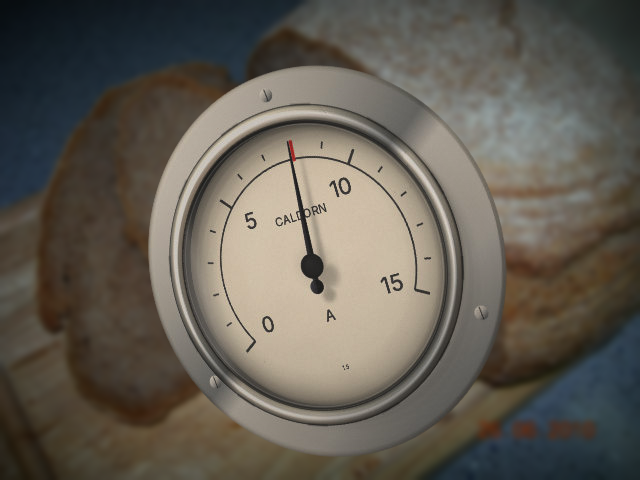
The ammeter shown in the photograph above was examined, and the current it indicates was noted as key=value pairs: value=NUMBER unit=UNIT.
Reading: value=8 unit=A
